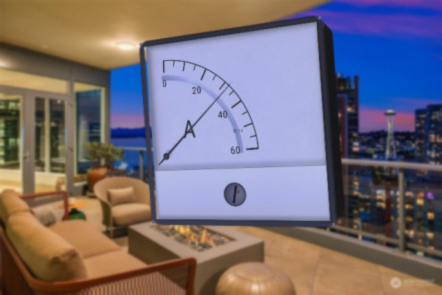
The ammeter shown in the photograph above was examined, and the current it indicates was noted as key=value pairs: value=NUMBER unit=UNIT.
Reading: value=32.5 unit=A
